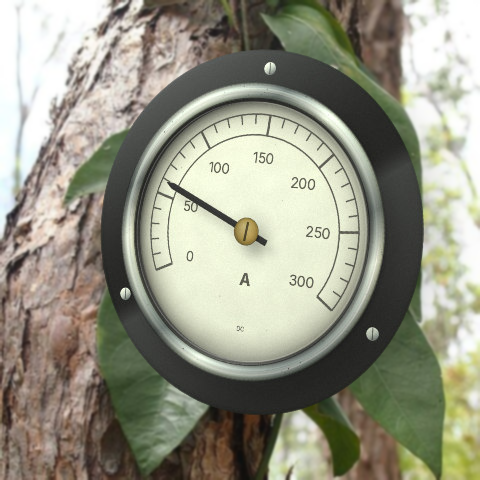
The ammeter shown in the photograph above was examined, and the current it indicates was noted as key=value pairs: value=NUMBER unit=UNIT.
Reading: value=60 unit=A
